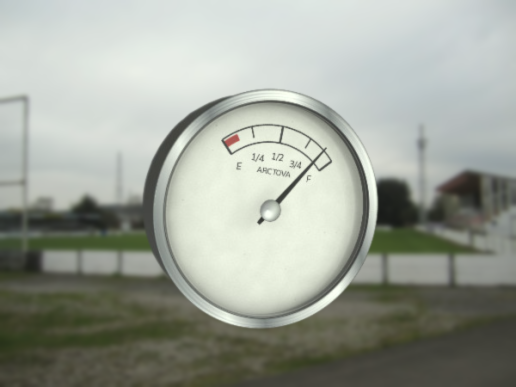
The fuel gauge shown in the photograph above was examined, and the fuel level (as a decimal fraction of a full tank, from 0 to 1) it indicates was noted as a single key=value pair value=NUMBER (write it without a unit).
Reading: value=0.875
